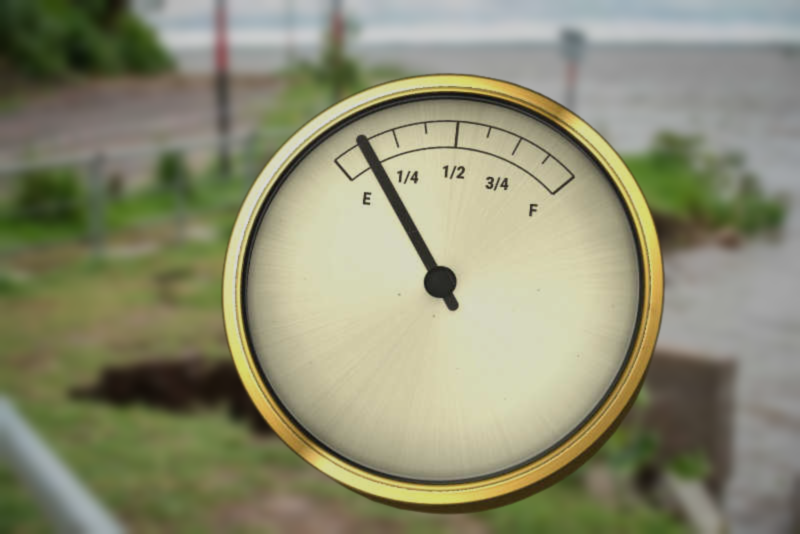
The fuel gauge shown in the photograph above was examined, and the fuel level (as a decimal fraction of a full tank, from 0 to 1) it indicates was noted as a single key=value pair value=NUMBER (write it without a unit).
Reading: value=0.125
